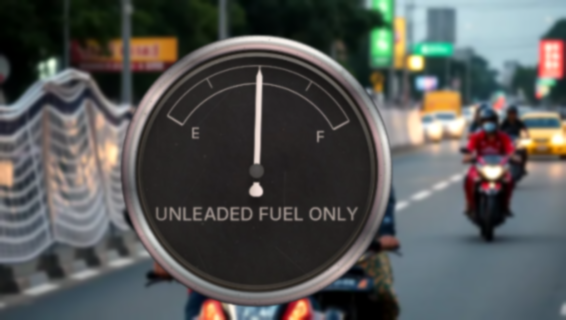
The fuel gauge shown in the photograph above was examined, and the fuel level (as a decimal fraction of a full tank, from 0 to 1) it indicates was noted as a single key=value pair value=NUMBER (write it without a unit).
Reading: value=0.5
